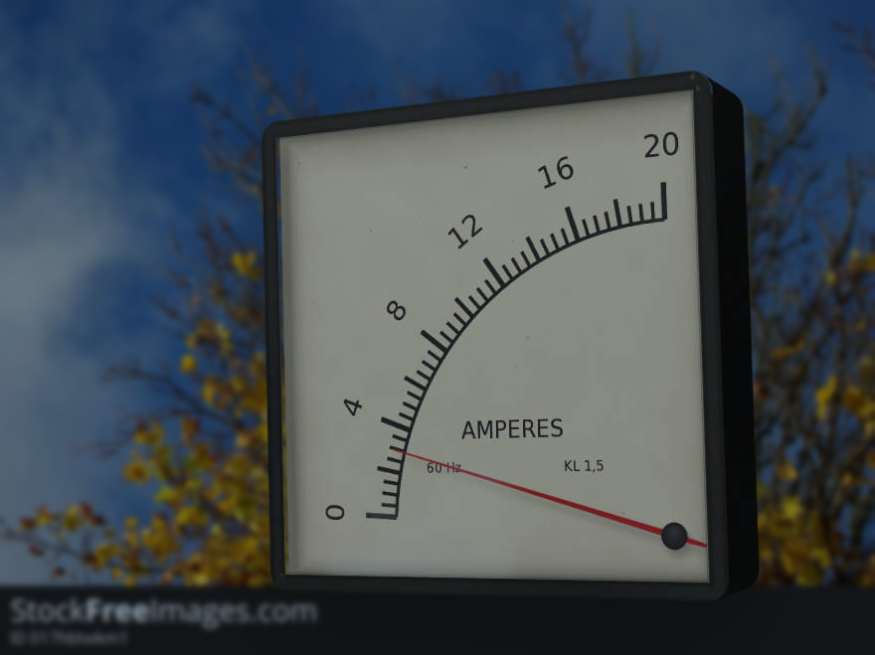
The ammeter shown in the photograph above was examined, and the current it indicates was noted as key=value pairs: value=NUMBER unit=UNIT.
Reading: value=3 unit=A
